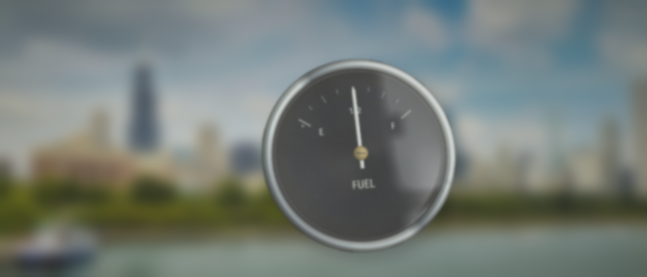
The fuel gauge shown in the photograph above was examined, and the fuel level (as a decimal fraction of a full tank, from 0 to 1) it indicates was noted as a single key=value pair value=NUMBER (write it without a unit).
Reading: value=0.5
